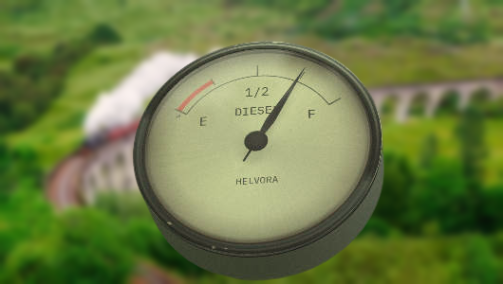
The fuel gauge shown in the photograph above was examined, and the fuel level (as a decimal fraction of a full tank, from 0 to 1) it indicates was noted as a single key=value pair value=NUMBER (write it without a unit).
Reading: value=0.75
